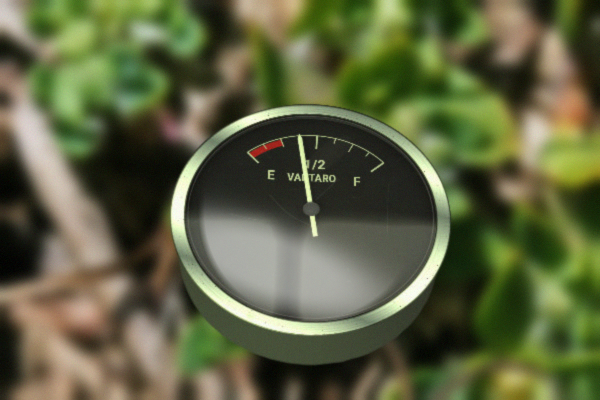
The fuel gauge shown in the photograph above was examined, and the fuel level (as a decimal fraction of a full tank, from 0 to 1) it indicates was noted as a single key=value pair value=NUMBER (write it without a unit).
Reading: value=0.375
